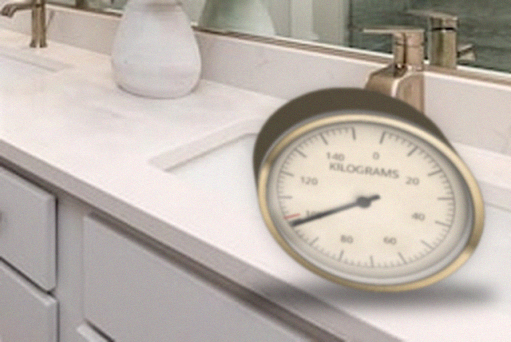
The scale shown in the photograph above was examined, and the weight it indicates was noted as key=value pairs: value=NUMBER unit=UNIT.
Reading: value=100 unit=kg
